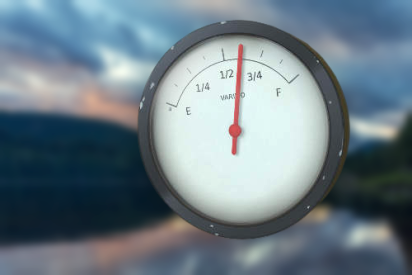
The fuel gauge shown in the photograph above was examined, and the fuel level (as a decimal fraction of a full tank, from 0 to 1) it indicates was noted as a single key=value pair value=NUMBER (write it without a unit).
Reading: value=0.625
